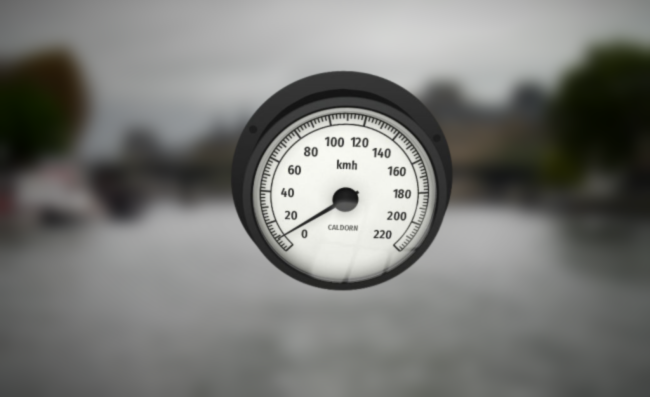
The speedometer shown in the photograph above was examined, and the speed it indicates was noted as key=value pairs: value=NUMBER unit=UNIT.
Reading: value=10 unit=km/h
